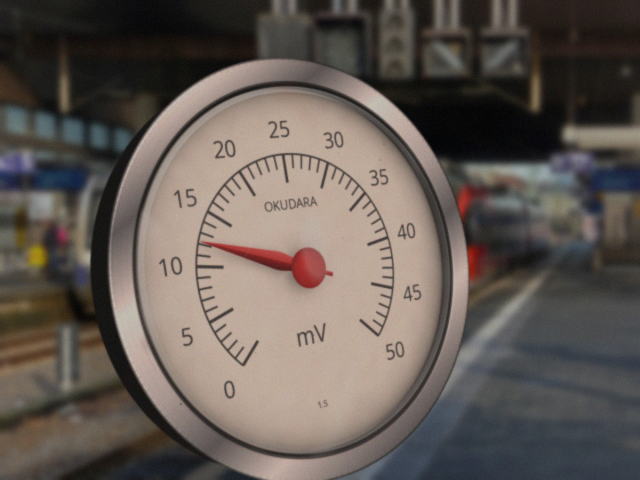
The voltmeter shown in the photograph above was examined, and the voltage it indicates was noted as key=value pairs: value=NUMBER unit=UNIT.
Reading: value=12 unit=mV
